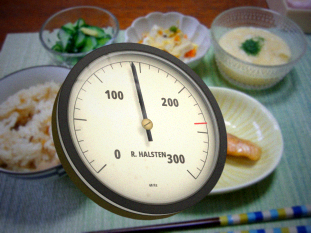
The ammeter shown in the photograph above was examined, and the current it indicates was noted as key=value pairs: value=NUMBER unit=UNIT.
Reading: value=140 unit=A
